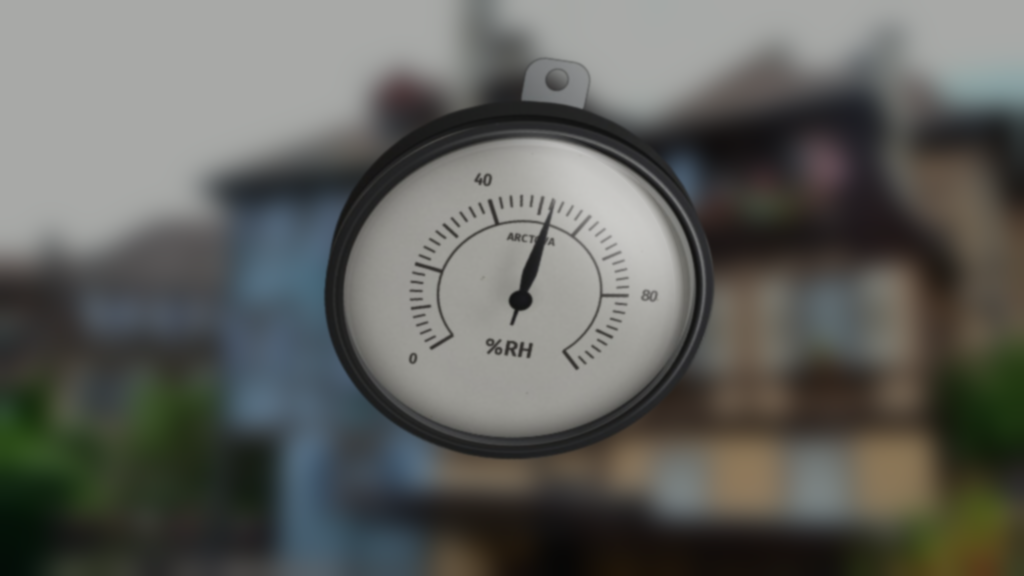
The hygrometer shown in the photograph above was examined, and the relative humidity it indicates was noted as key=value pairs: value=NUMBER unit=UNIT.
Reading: value=52 unit=%
